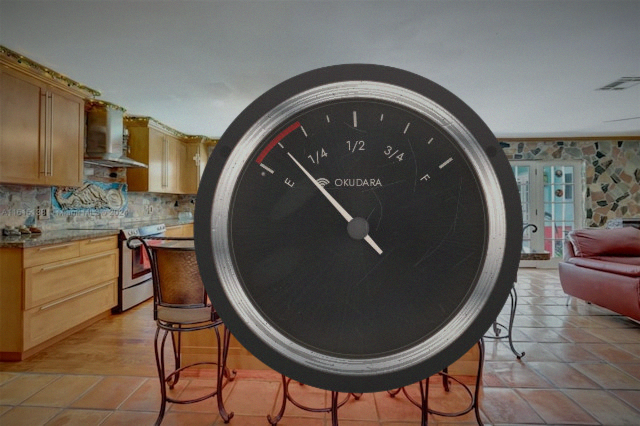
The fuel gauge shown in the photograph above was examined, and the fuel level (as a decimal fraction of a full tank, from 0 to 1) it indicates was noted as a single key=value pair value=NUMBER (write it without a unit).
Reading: value=0.125
